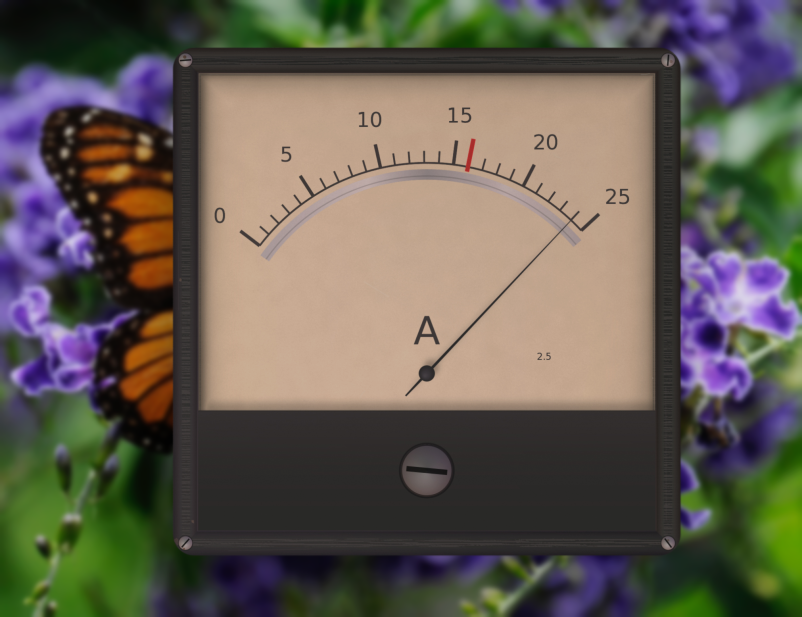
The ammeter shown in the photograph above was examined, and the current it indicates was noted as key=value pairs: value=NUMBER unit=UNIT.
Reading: value=24 unit=A
